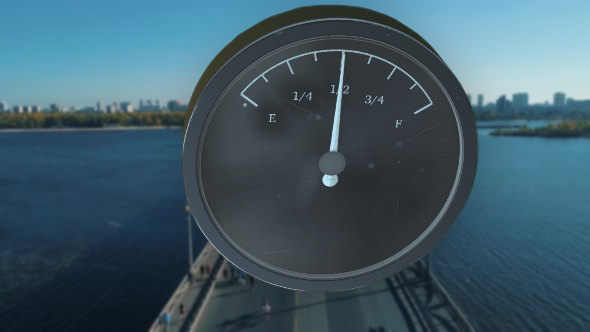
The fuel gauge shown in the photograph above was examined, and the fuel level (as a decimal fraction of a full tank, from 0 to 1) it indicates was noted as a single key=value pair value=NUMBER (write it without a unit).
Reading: value=0.5
